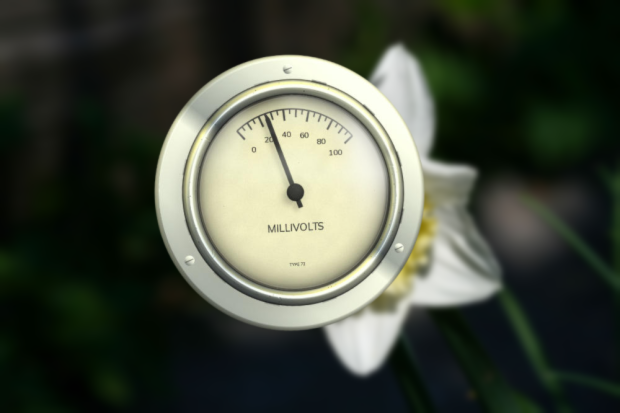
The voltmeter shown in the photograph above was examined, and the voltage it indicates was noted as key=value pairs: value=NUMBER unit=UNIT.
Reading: value=25 unit=mV
